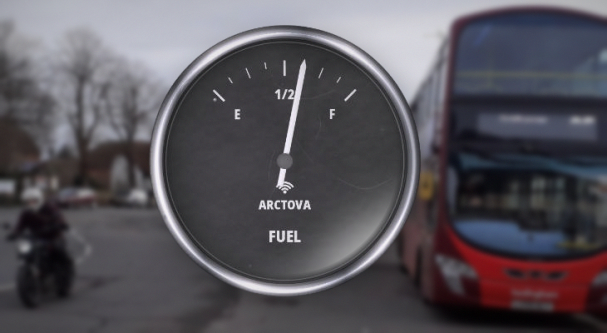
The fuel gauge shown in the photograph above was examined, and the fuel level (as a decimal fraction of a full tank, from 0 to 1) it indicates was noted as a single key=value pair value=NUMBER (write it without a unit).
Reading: value=0.625
